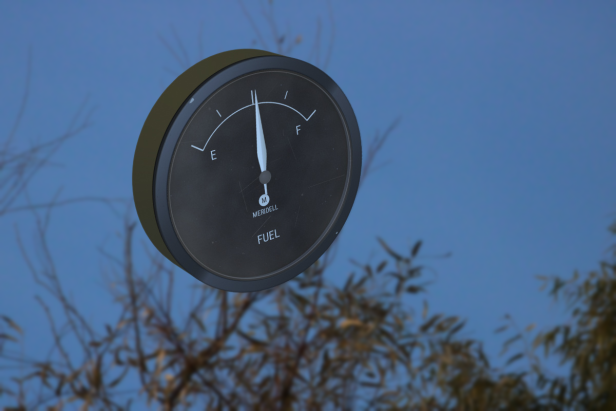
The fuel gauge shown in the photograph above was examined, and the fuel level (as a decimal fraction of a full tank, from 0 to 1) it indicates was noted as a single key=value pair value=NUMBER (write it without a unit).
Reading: value=0.5
